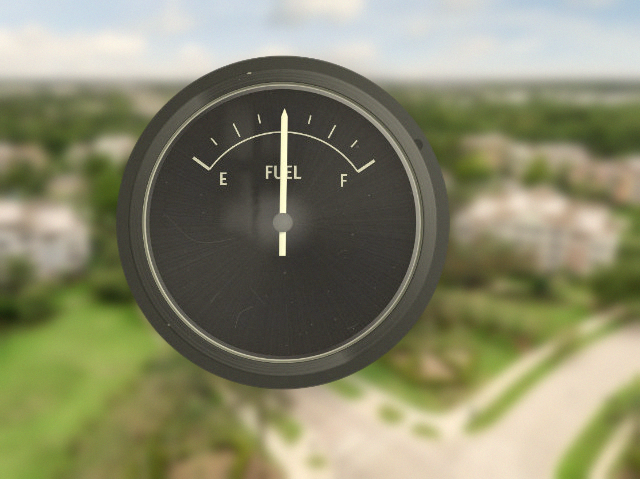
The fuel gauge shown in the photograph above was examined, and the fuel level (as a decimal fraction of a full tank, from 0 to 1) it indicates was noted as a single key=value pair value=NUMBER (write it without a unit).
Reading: value=0.5
